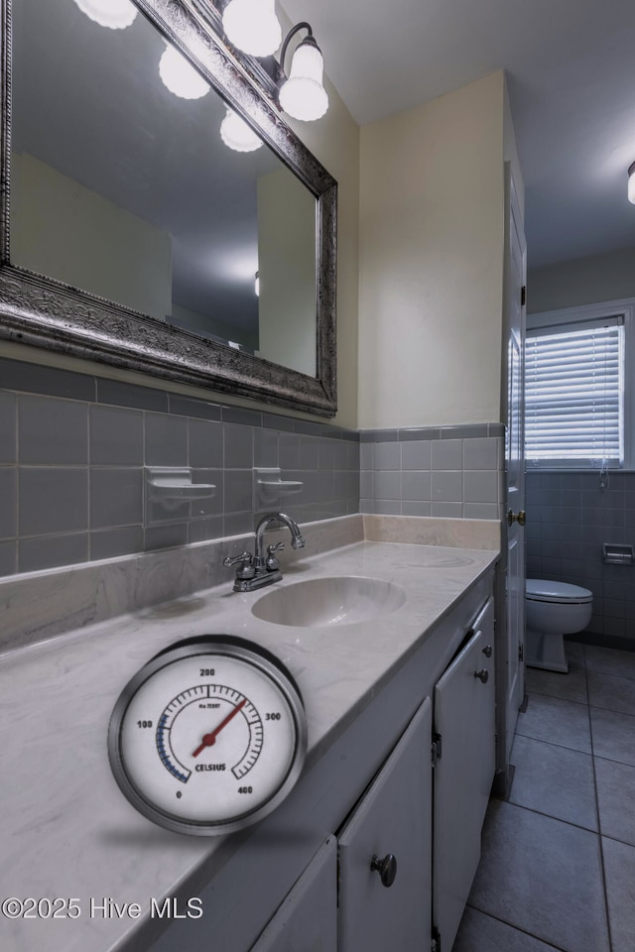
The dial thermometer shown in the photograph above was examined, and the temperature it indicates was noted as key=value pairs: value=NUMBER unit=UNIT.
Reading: value=260 unit=°C
